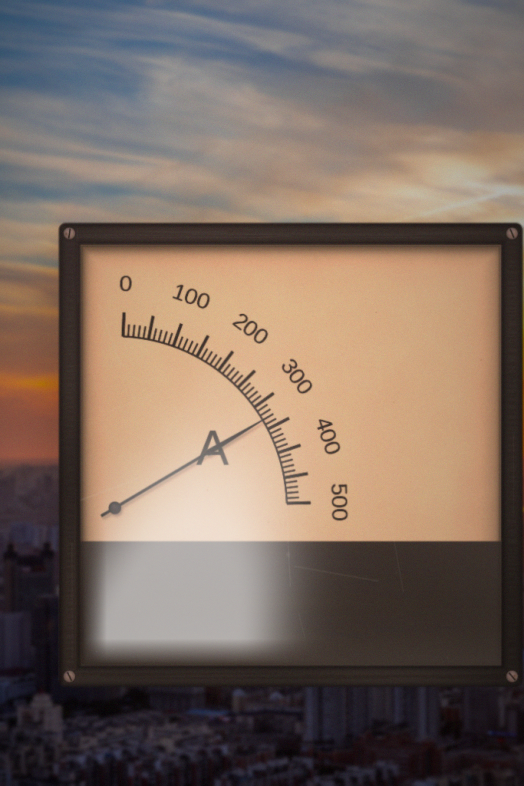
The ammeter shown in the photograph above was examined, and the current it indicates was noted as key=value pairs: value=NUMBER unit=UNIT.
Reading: value=330 unit=A
